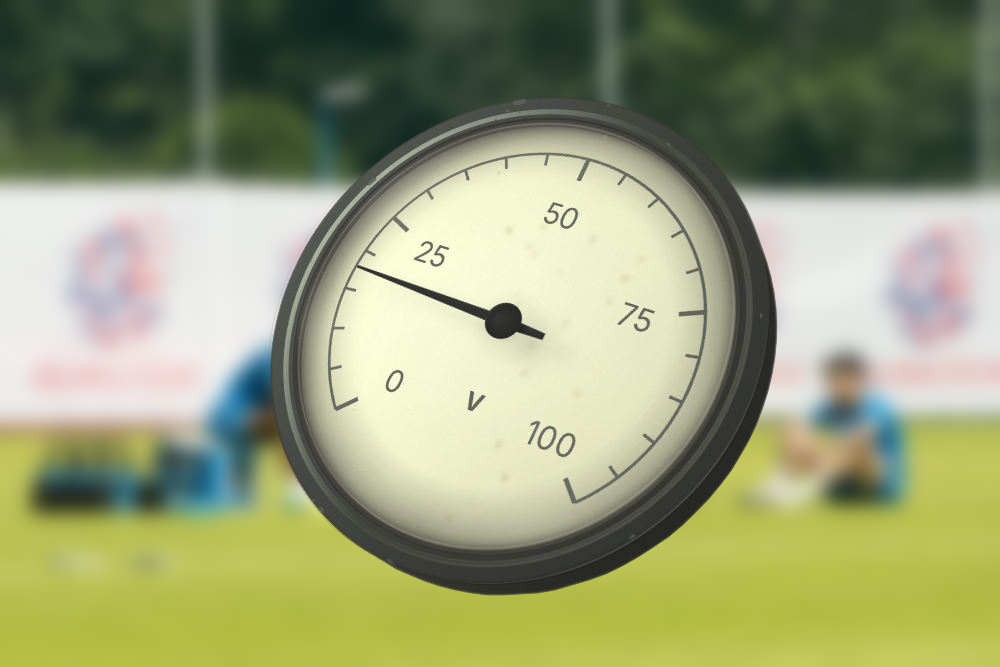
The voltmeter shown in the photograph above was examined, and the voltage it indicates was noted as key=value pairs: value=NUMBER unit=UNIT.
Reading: value=17.5 unit=V
